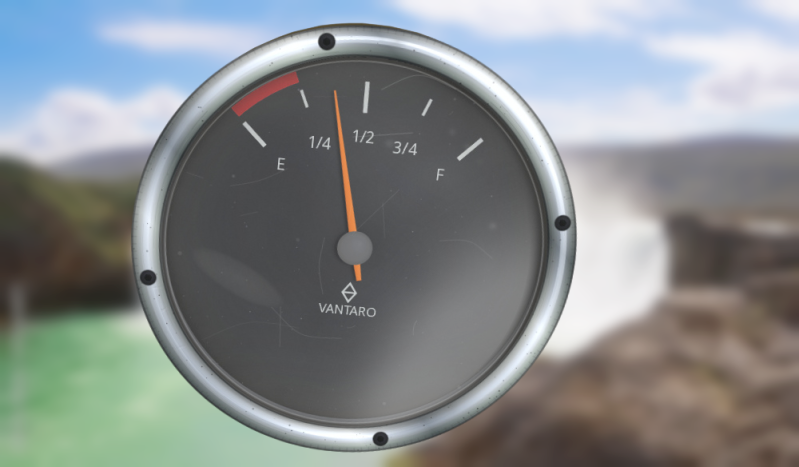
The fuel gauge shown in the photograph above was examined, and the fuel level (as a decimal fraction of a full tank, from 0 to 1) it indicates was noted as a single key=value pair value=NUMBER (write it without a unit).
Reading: value=0.375
